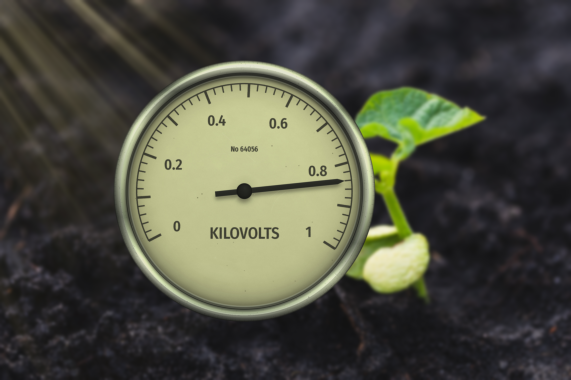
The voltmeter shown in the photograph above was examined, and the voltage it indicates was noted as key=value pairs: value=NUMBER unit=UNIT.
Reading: value=0.84 unit=kV
